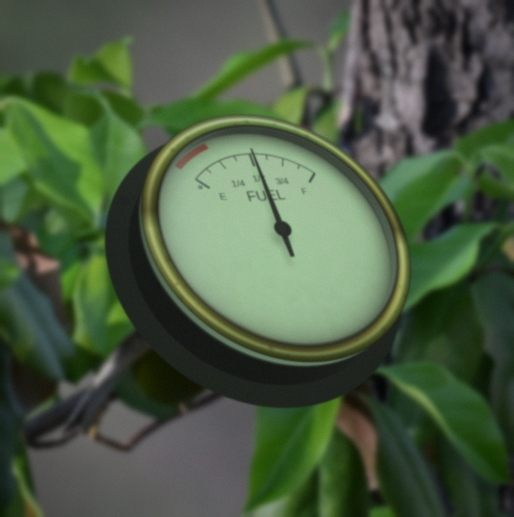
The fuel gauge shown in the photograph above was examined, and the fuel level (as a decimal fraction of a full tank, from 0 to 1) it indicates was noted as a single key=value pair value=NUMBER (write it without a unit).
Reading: value=0.5
